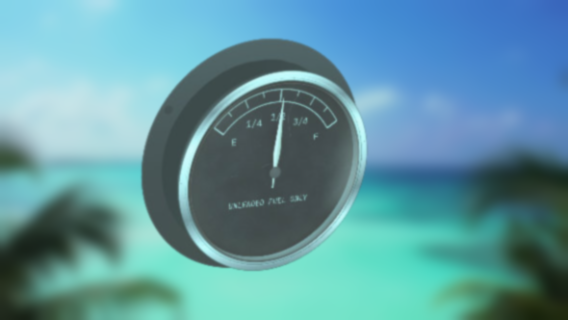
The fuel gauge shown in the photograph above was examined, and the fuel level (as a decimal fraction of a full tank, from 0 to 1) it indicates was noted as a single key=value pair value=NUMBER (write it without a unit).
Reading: value=0.5
